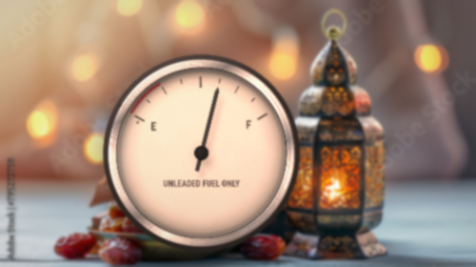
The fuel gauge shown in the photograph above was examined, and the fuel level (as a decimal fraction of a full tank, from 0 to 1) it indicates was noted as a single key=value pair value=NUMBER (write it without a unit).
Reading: value=0.625
